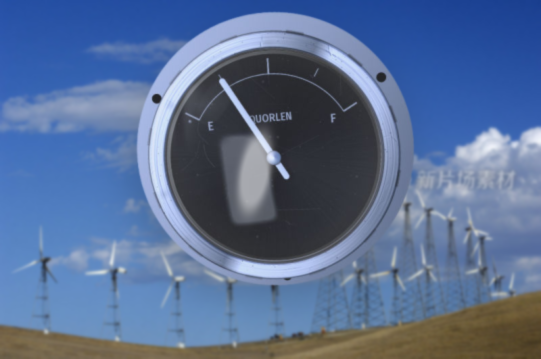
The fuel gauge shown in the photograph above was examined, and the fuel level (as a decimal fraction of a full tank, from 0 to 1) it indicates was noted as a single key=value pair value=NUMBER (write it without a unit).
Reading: value=0.25
